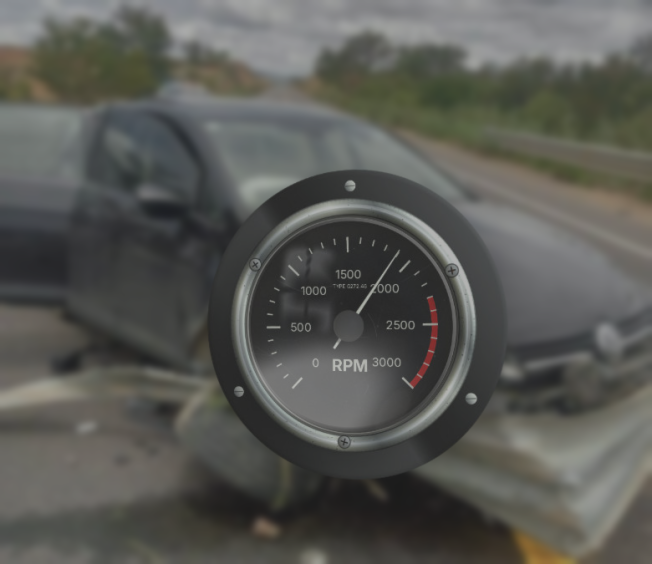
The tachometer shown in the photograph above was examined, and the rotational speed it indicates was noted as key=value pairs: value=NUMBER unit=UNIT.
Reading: value=1900 unit=rpm
